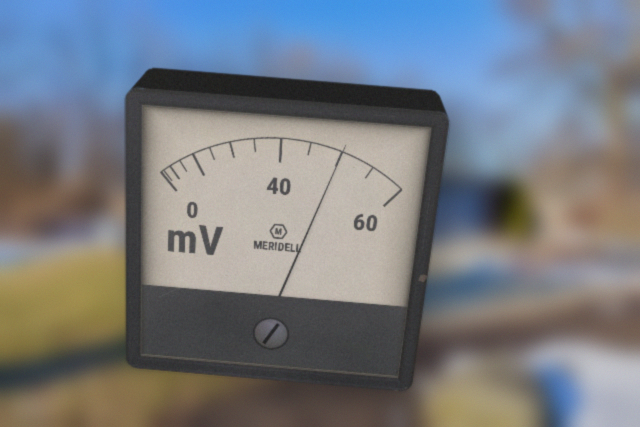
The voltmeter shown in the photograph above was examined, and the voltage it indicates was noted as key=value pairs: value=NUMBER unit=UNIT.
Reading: value=50 unit=mV
